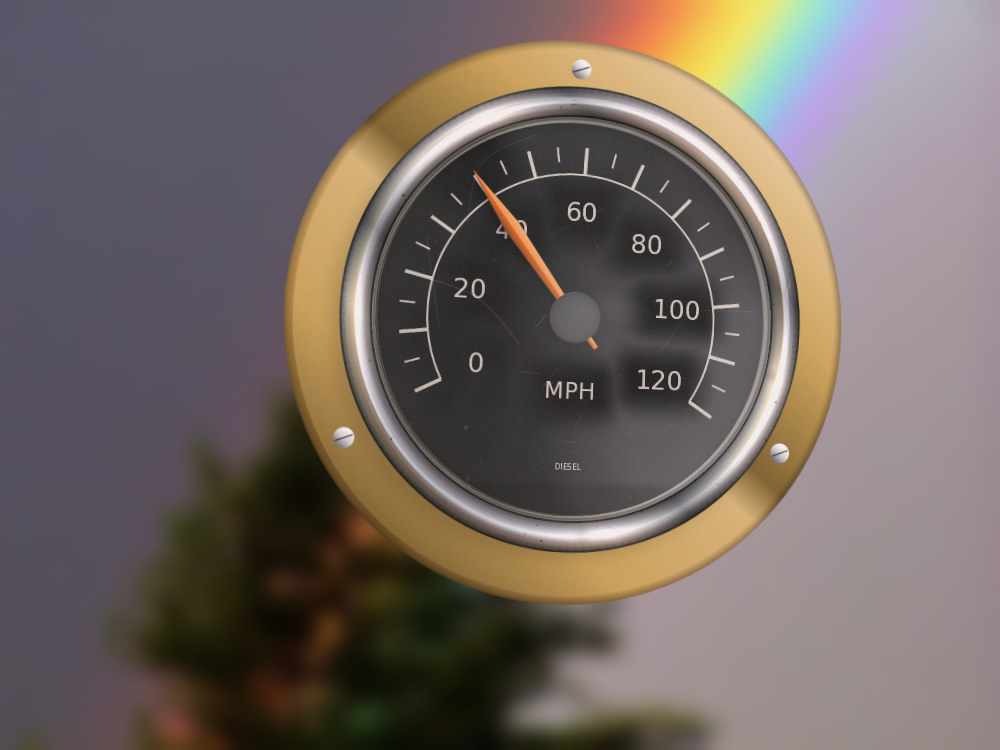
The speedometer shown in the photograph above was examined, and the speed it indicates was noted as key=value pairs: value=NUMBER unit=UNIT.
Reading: value=40 unit=mph
